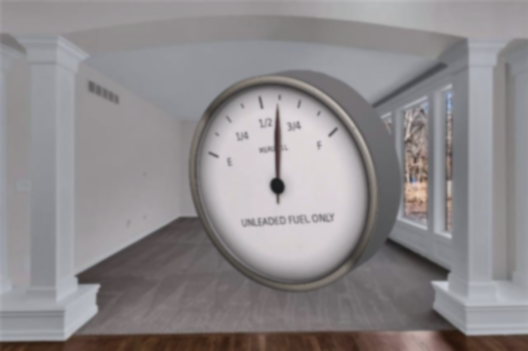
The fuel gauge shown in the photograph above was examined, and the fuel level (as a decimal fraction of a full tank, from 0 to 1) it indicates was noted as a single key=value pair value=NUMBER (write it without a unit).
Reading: value=0.625
